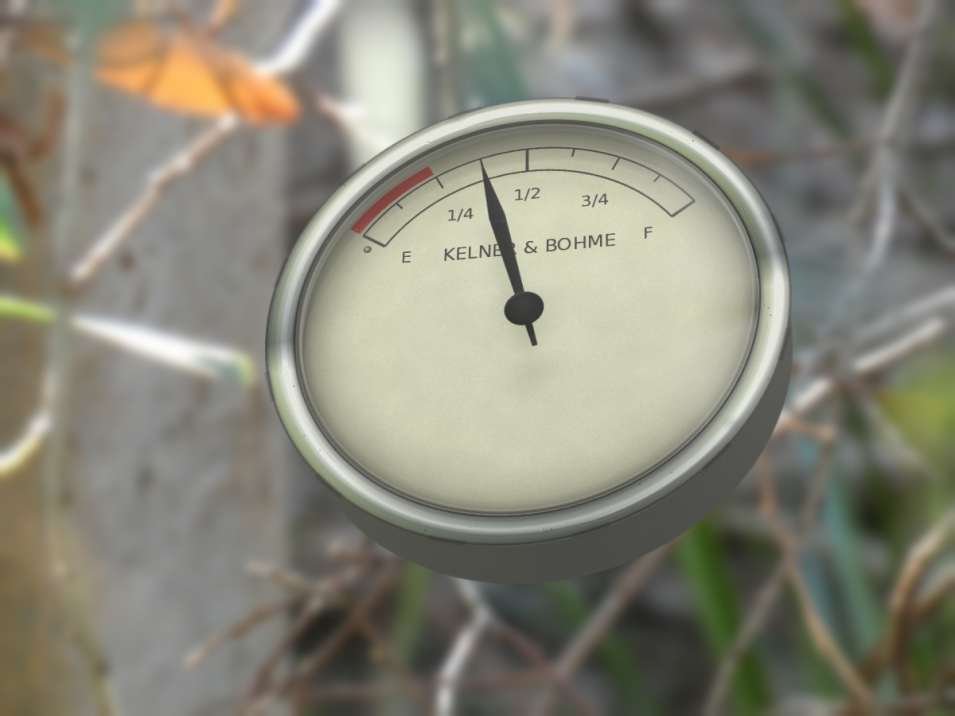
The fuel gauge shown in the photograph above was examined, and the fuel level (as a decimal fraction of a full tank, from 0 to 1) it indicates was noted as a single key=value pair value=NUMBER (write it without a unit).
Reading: value=0.375
